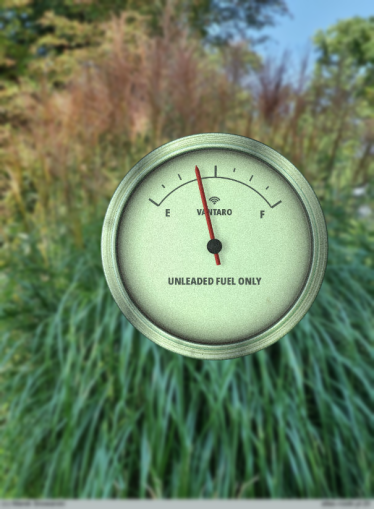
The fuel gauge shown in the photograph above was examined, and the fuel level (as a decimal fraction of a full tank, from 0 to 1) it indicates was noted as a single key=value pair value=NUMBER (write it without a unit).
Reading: value=0.375
